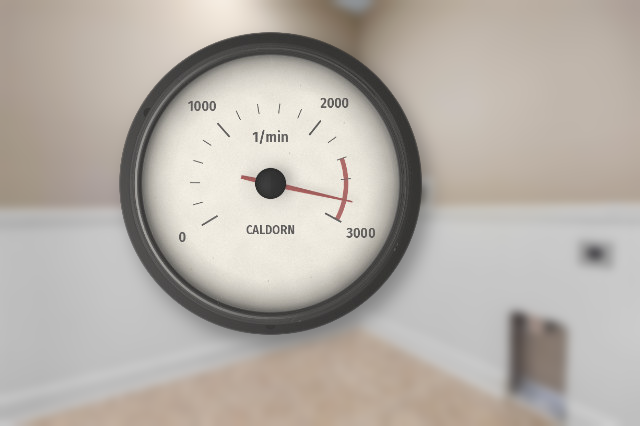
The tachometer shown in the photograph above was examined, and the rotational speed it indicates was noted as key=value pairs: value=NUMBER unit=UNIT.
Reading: value=2800 unit=rpm
